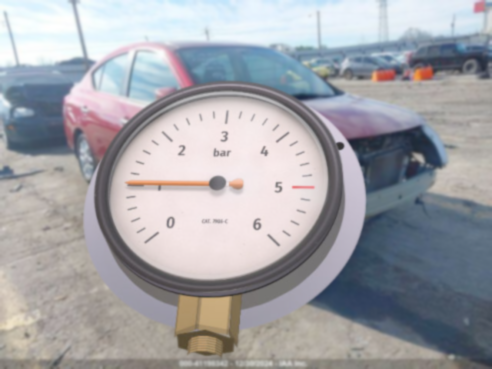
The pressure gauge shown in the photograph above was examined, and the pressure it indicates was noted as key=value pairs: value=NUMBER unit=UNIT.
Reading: value=1 unit=bar
